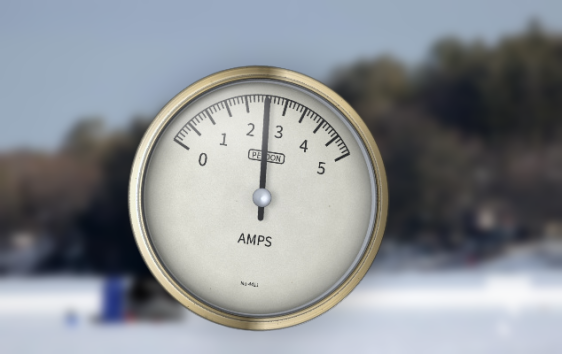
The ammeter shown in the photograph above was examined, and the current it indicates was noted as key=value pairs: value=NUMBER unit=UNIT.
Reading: value=2.5 unit=A
